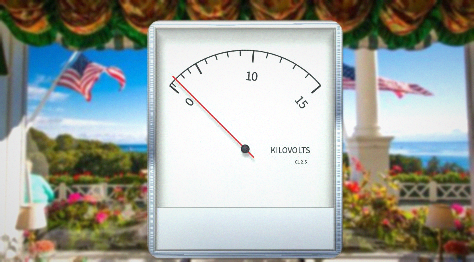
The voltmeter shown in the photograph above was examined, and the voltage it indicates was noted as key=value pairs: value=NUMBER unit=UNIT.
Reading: value=2 unit=kV
